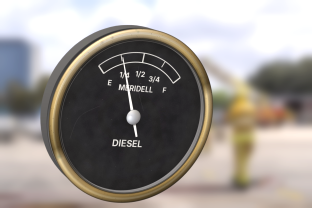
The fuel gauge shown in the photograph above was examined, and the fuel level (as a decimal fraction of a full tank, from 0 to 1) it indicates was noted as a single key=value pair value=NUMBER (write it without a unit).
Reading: value=0.25
